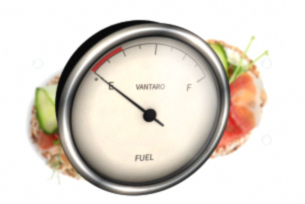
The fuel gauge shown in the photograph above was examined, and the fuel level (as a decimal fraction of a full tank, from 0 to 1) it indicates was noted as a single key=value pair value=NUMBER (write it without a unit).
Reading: value=0
